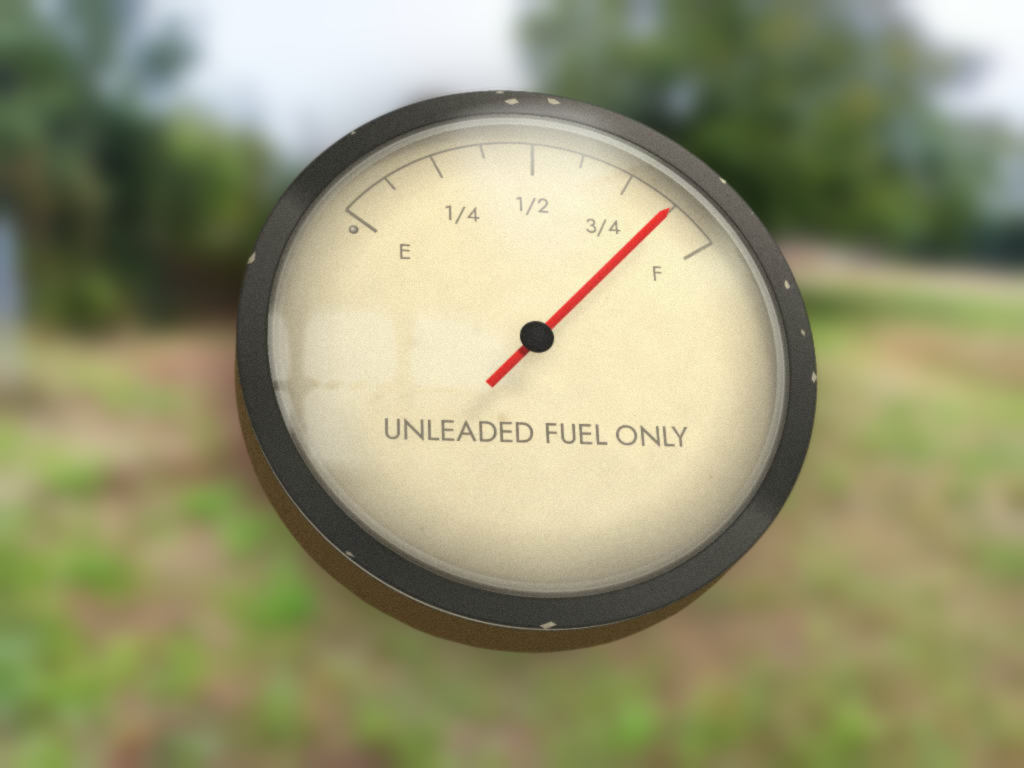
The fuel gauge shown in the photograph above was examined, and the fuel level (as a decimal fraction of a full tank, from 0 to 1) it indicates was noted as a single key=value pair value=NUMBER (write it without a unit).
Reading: value=0.875
